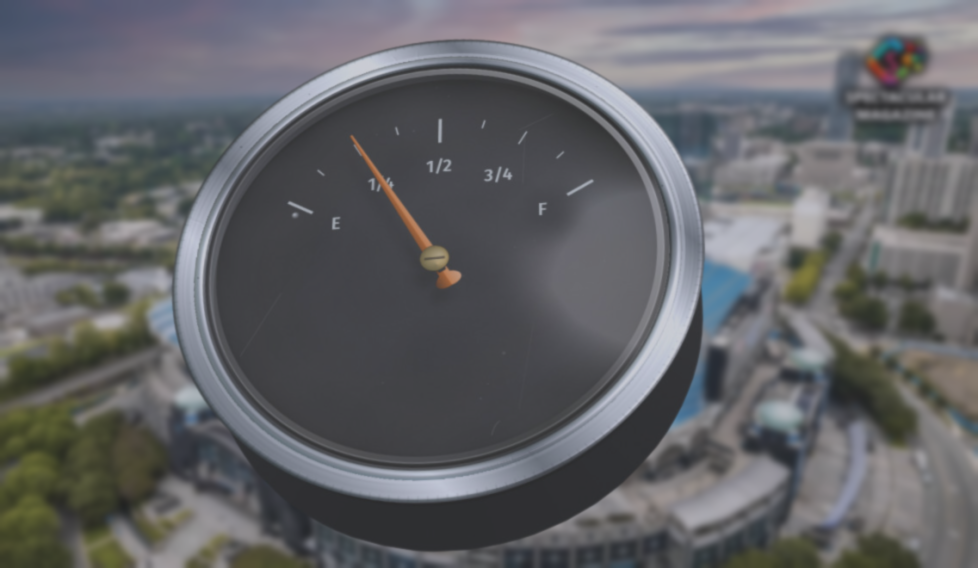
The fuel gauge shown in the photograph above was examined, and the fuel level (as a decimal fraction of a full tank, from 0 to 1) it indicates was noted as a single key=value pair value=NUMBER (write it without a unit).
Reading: value=0.25
